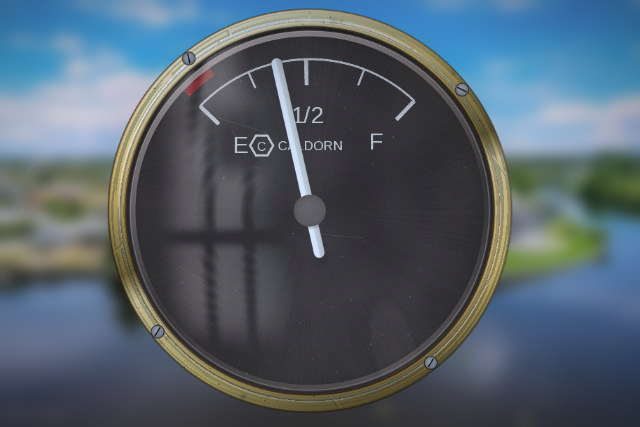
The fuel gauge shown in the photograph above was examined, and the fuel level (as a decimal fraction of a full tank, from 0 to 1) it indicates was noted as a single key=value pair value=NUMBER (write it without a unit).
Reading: value=0.375
